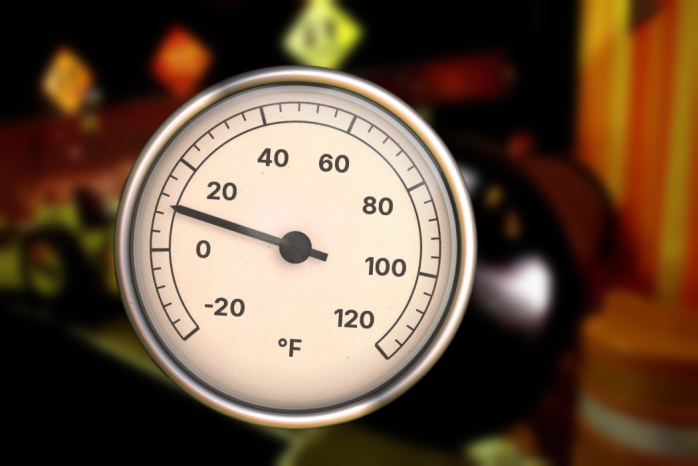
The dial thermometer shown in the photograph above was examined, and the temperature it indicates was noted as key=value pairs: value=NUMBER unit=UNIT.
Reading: value=10 unit=°F
